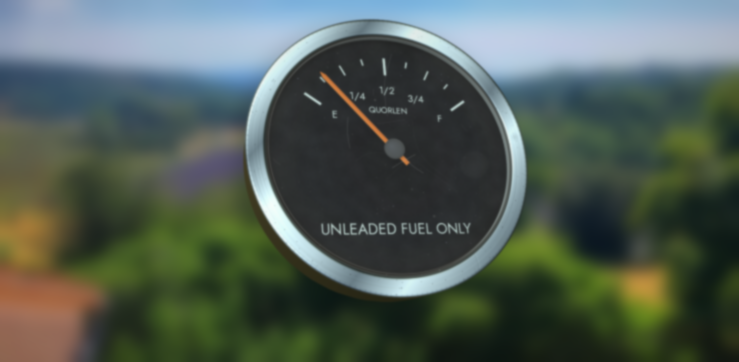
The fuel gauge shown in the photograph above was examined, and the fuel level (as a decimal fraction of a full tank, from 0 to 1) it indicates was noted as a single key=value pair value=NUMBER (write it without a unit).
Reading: value=0.125
